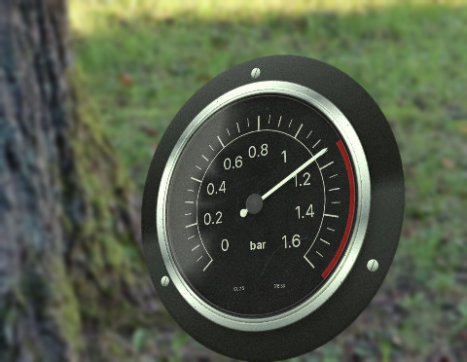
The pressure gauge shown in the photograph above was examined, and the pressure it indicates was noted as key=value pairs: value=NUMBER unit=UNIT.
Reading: value=1.15 unit=bar
